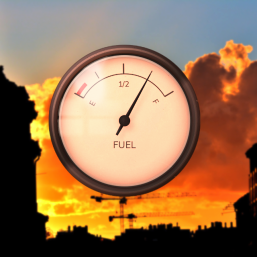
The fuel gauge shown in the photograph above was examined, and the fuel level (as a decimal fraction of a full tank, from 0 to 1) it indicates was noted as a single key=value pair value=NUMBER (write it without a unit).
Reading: value=0.75
